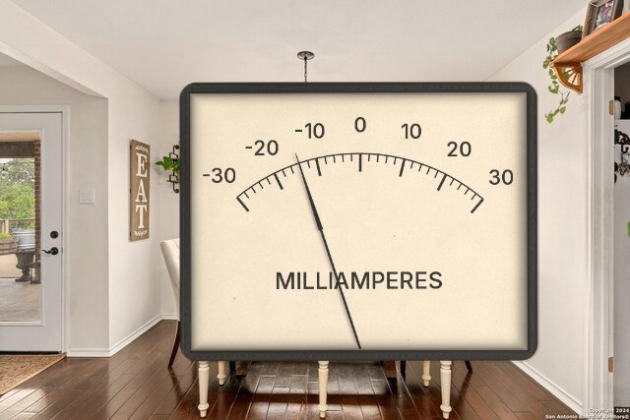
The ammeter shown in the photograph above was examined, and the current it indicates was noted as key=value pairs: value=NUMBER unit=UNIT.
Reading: value=-14 unit=mA
